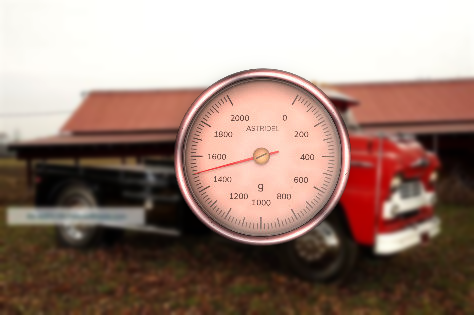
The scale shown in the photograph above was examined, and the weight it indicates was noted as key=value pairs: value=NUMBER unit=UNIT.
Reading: value=1500 unit=g
